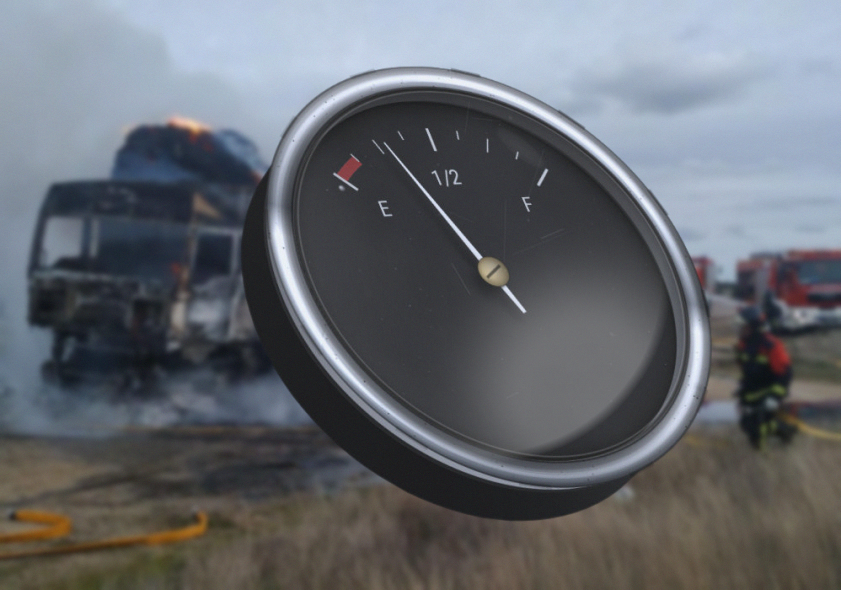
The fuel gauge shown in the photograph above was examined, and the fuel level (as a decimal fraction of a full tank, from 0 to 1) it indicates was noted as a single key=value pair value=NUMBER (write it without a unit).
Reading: value=0.25
